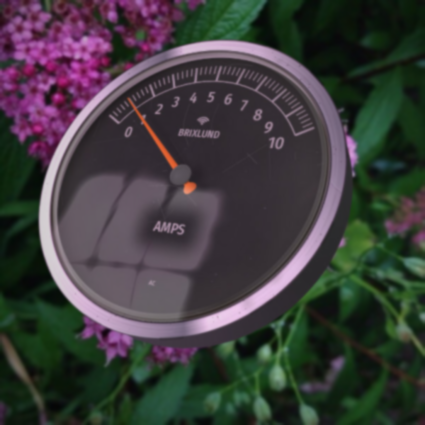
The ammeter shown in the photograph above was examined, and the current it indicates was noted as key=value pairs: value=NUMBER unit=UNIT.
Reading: value=1 unit=A
